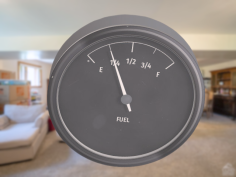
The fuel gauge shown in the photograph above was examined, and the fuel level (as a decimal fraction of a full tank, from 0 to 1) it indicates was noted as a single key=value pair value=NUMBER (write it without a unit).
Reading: value=0.25
